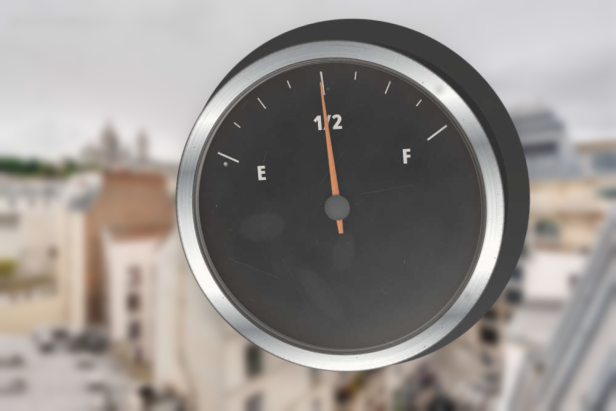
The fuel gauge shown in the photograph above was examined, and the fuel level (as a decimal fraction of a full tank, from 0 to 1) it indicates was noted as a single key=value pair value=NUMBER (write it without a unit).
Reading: value=0.5
